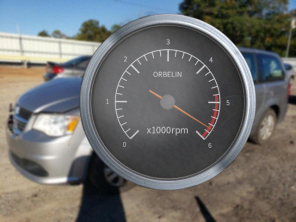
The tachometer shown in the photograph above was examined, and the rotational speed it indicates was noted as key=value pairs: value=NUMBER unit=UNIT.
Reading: value=5700 unit=rpm
